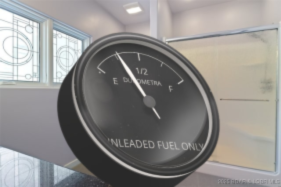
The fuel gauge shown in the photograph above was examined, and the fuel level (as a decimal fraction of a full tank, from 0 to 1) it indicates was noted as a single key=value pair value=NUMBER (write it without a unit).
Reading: value=0.25
